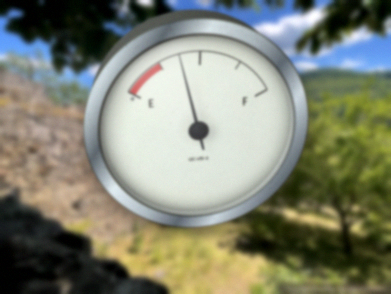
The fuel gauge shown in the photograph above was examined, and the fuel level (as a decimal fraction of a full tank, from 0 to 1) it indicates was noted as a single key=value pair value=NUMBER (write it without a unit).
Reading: value=0.375
